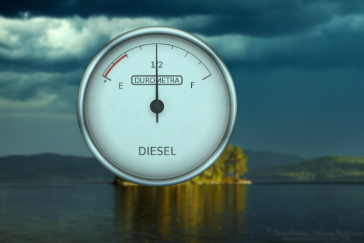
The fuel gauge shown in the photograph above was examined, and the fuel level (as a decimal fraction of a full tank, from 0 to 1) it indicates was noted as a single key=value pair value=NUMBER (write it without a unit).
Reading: value=0.5
